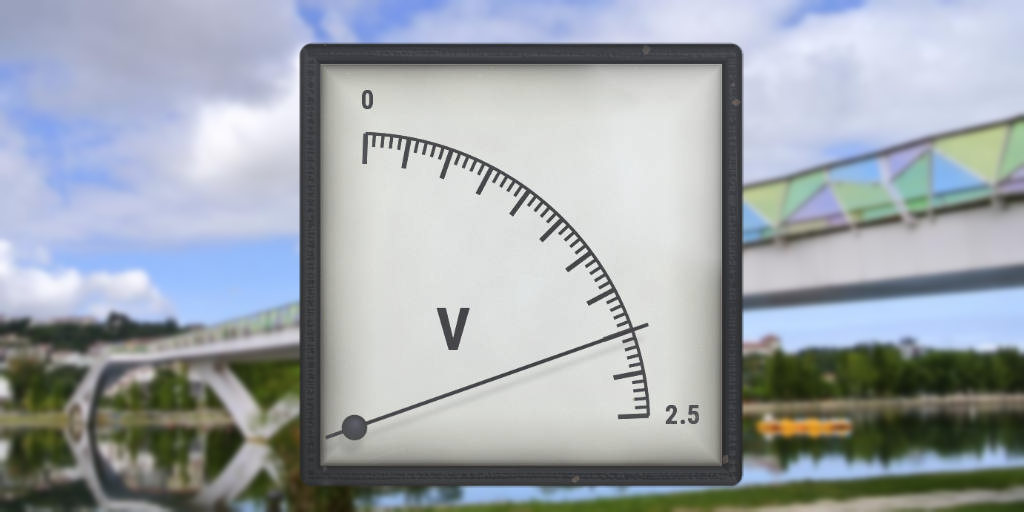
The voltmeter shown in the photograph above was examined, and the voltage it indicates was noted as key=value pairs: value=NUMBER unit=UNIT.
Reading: value=2 unit=V
